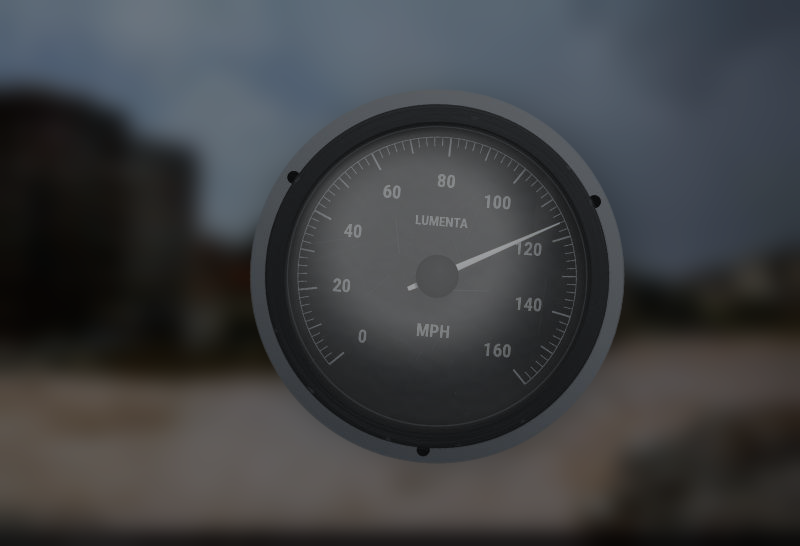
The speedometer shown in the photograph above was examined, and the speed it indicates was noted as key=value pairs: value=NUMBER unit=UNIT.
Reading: value=116 unit=mph
